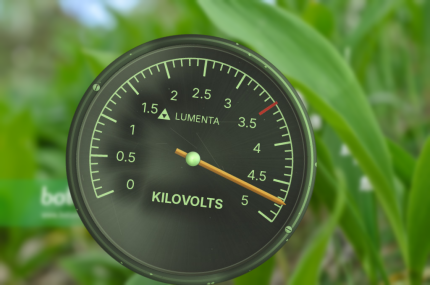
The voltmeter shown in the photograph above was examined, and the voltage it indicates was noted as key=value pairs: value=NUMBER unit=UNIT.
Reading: value=4.75 unit=kV
